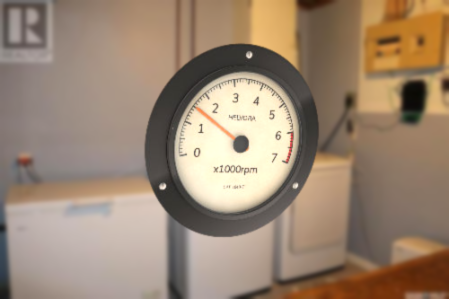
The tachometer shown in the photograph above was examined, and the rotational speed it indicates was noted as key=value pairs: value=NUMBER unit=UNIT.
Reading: value=1500 unit=rpm
